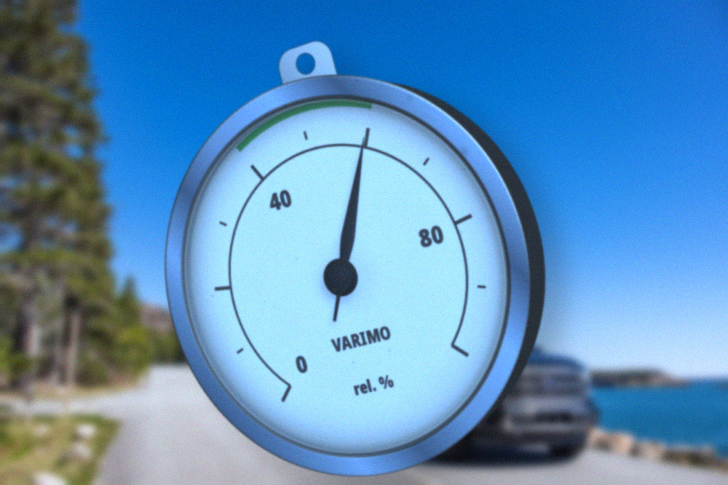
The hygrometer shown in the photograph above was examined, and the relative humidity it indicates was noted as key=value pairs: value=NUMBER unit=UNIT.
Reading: value=60 unit=%
